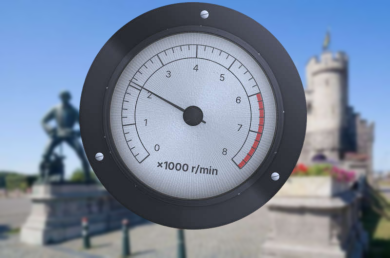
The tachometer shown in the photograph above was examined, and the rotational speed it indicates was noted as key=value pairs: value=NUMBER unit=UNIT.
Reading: value=2100 unit=rpm
